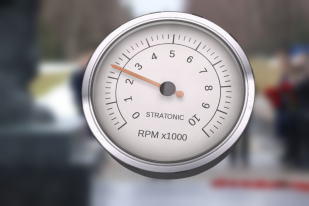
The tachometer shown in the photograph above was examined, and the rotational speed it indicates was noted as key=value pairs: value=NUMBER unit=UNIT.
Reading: value=2400 unit=rpm
